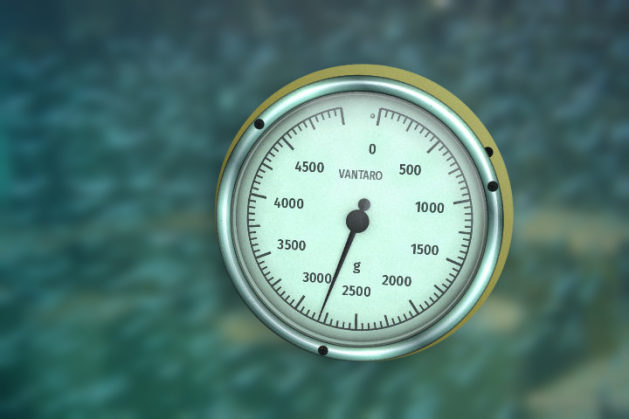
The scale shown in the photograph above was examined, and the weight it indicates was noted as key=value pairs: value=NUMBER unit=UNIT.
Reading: value=2800 unit=g
